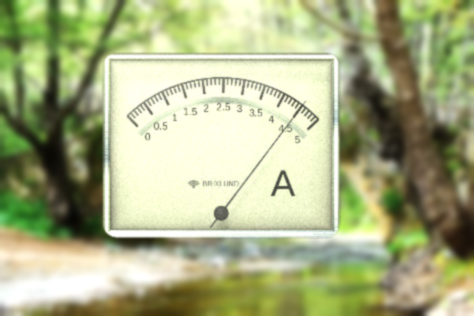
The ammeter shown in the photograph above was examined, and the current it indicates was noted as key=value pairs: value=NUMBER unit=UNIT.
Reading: value=4.5 unit=A
